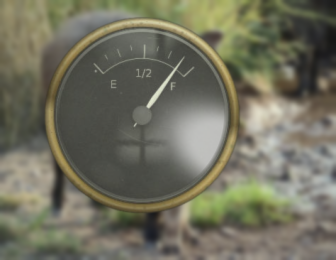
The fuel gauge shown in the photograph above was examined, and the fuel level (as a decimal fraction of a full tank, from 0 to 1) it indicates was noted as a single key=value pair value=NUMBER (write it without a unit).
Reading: value=0.875
